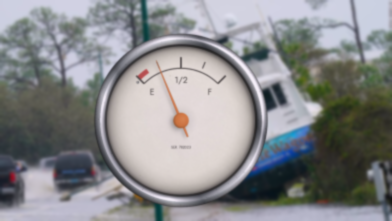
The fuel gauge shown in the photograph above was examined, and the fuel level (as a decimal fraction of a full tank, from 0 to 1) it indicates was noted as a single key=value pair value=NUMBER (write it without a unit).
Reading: value=0.25
